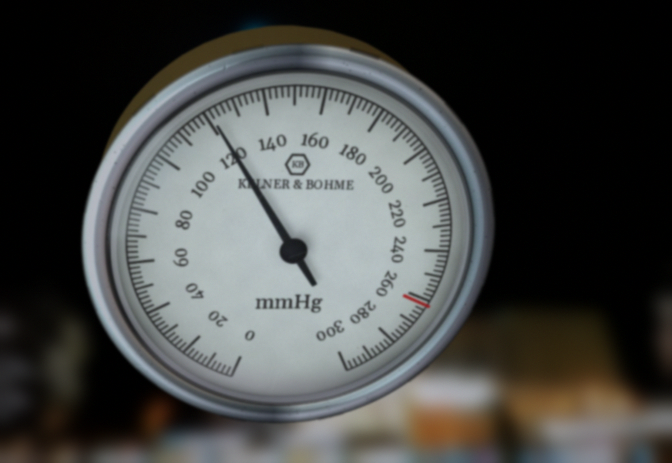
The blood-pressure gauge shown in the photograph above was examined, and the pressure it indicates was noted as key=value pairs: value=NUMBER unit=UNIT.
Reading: value=122 unit=mmHg
